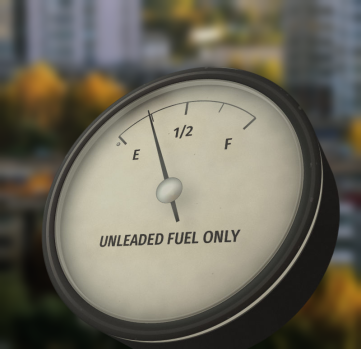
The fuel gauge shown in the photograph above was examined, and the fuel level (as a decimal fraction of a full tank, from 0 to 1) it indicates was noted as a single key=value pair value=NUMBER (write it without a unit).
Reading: value=0.25
